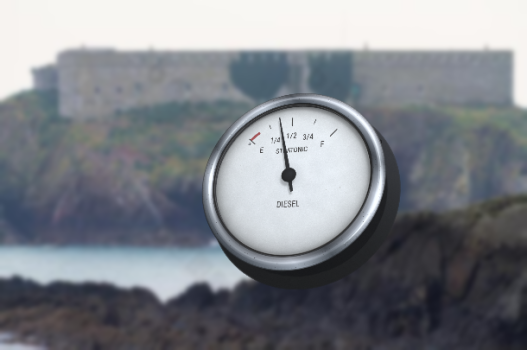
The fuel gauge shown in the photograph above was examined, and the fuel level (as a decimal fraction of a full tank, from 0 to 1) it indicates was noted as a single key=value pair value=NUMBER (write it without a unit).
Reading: value=0.375
